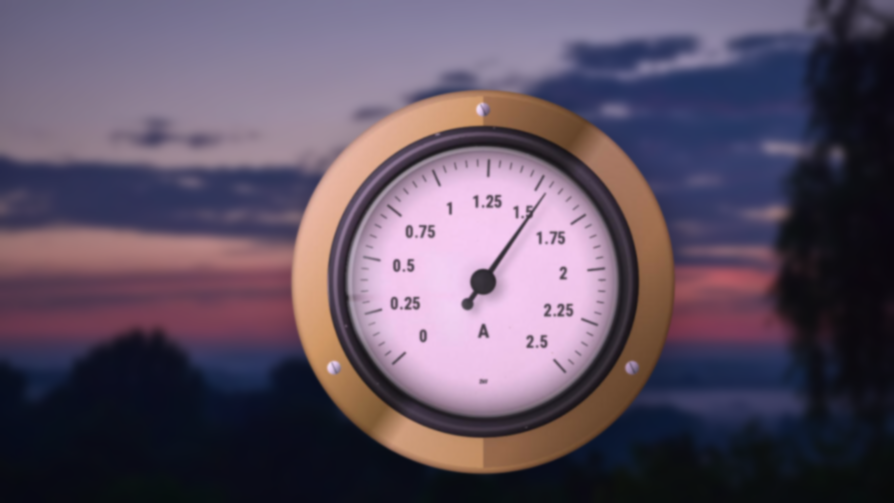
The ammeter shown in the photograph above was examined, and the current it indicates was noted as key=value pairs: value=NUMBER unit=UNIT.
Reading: value=1.55 unit=A
